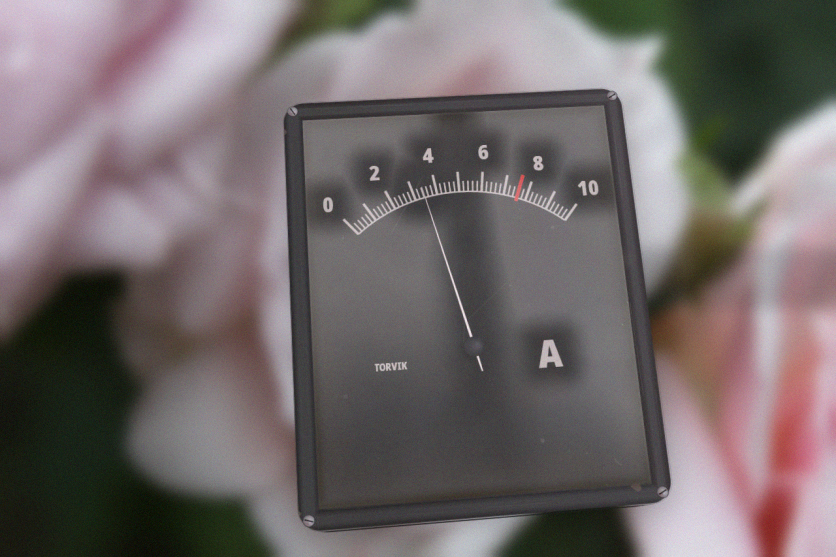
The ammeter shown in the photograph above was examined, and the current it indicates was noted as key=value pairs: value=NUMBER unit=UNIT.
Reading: value=3.4 unit=A
